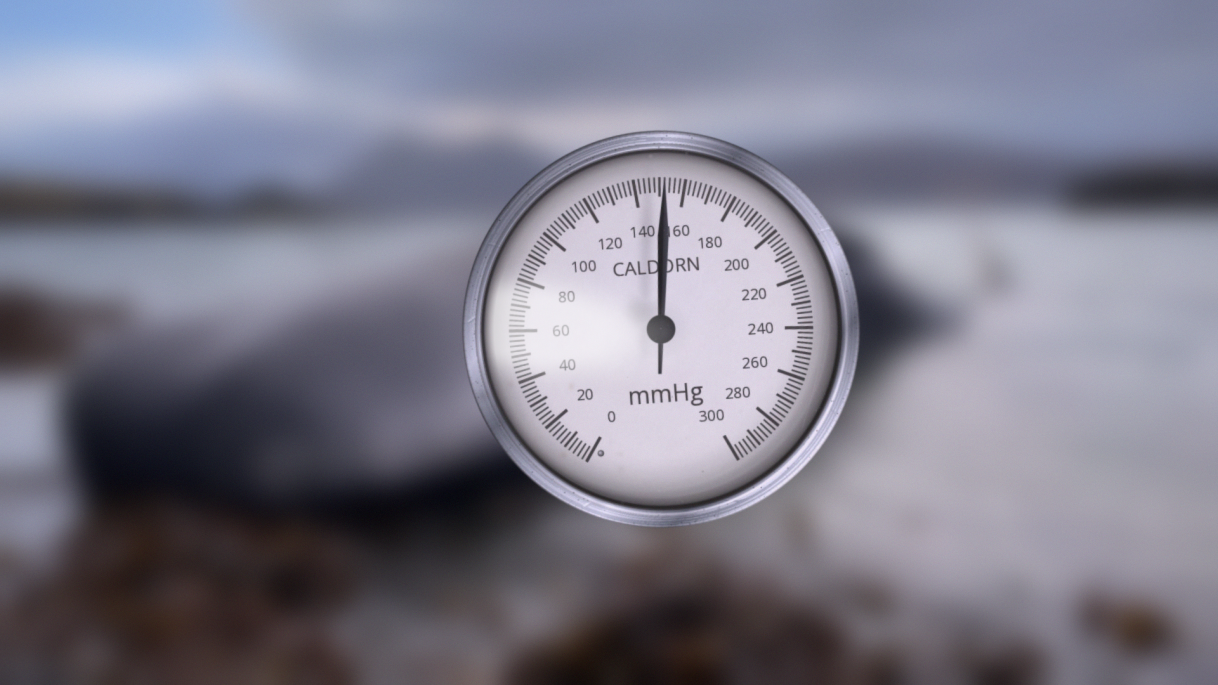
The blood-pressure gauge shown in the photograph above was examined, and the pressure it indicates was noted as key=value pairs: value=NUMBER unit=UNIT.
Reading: value=152 unit=mmHg
